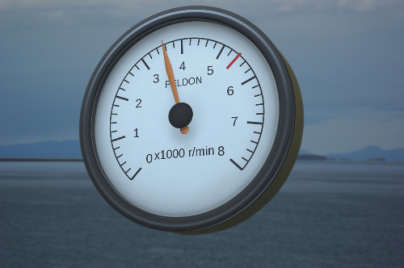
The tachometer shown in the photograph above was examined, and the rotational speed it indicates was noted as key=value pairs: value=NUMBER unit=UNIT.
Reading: value=3600 unit=rpm
